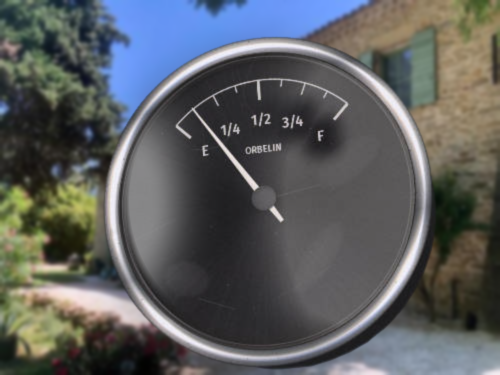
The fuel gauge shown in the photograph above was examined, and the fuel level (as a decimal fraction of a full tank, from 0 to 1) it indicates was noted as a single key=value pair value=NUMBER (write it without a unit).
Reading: value=0.125
